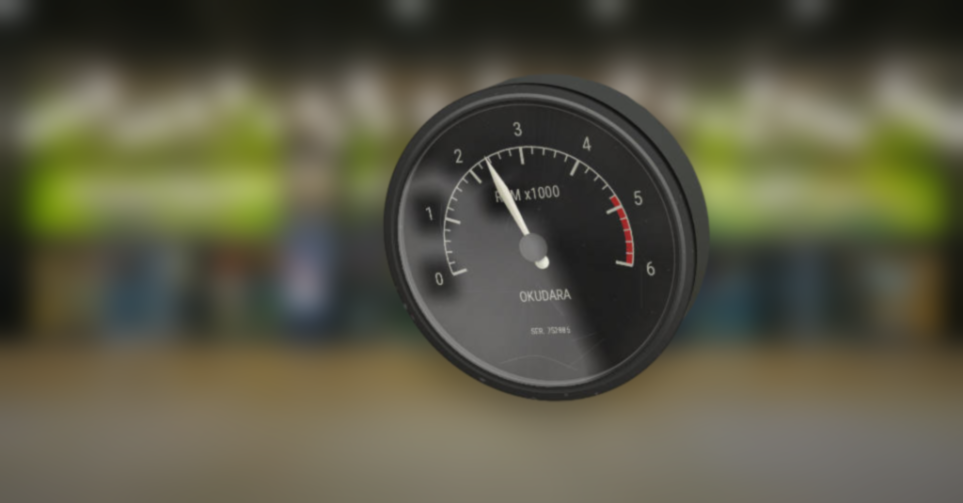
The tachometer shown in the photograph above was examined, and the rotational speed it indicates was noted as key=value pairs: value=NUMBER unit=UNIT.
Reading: value=2400 unit=rpm
